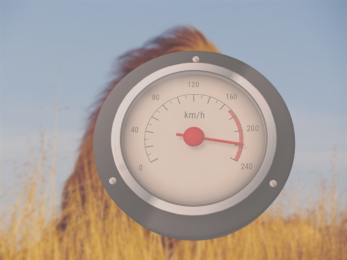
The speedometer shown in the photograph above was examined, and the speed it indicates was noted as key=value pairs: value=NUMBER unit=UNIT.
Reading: value=220 unit=km/h
